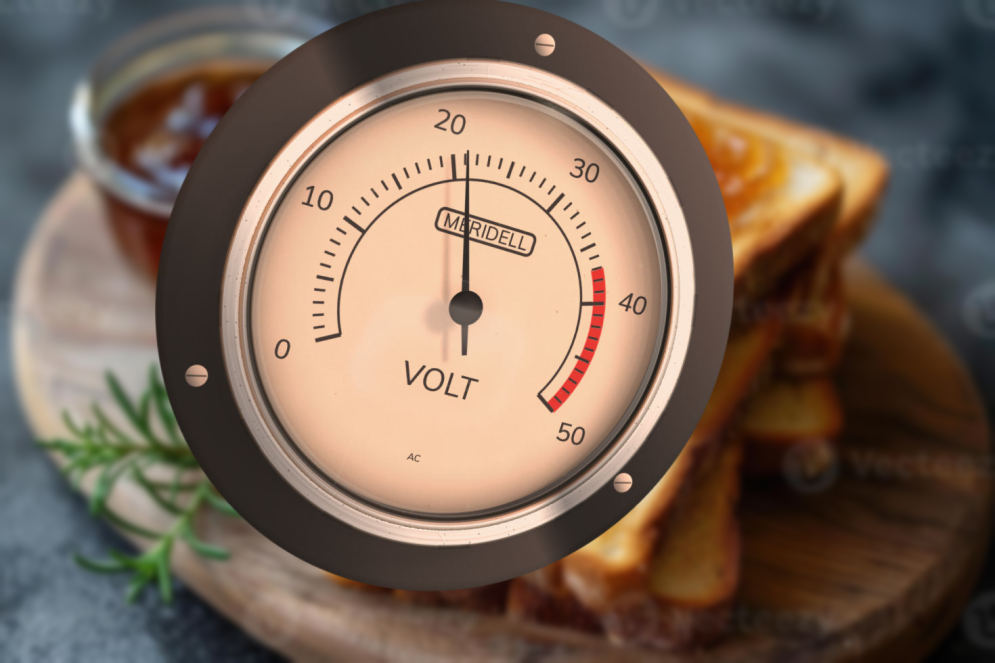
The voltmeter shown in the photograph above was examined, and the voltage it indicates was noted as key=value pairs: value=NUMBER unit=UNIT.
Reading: value=21 unit=V
